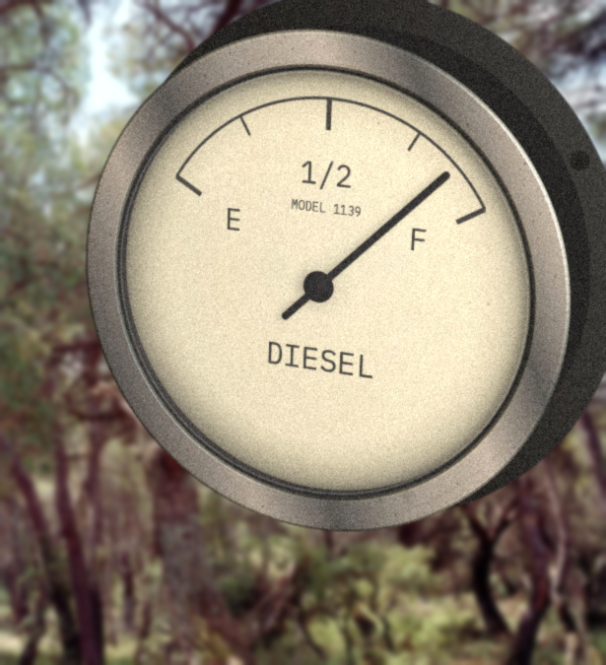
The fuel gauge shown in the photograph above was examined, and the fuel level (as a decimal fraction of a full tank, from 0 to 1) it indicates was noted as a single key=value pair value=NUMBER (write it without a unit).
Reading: value=0.875
